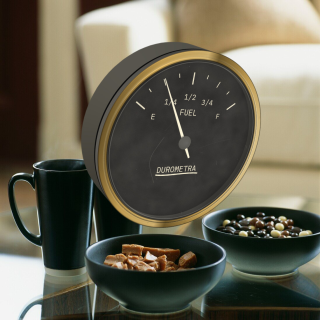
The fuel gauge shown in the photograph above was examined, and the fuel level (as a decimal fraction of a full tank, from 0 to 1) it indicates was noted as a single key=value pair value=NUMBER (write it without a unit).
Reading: value=0.25
